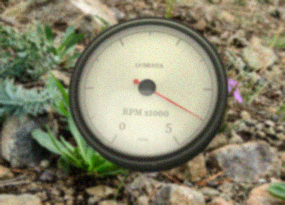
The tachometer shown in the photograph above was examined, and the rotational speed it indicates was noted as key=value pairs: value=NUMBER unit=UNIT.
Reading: value=4500 unit=rpm
